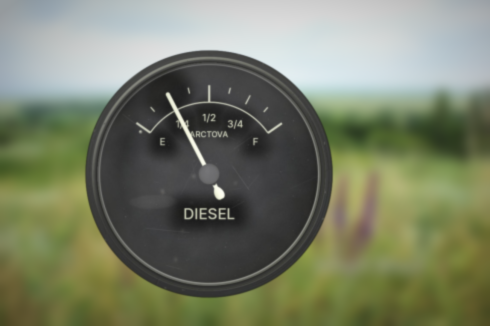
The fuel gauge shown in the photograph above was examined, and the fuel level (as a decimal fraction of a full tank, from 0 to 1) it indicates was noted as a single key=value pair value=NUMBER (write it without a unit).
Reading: value=0.25
